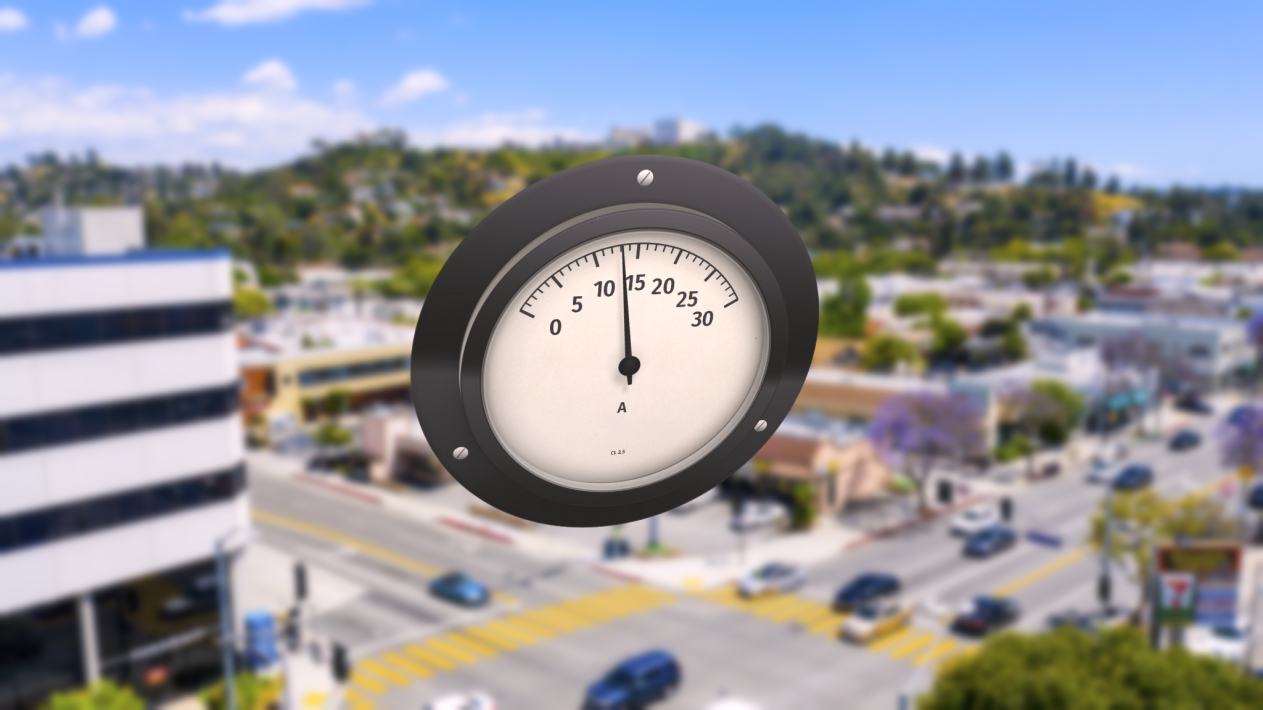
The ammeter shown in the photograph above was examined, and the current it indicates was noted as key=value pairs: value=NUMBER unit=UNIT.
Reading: value=13 unit=A
